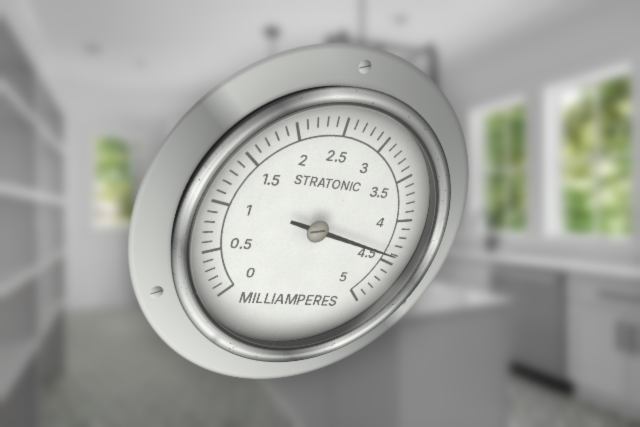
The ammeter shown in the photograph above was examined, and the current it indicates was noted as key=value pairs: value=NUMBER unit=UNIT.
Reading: value=4.4 unit=mA
